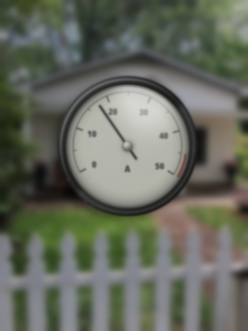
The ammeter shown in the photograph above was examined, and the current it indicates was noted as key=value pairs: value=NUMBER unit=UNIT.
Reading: value=17.5 unit=A
